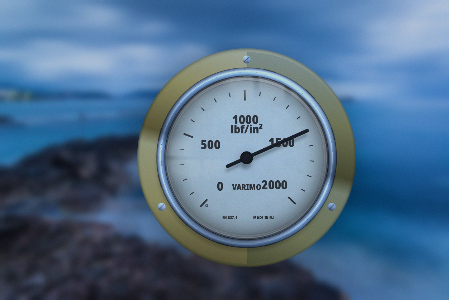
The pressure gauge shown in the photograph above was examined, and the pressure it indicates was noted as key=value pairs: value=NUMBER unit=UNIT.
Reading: value=1500 unit=psi
